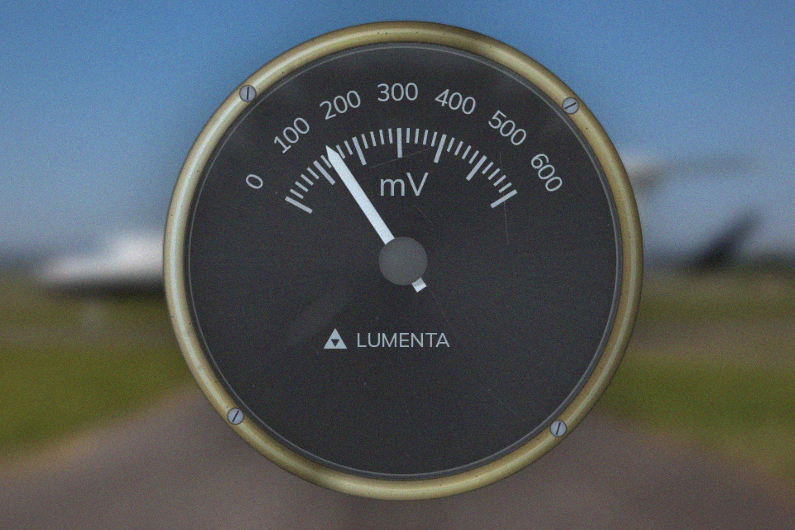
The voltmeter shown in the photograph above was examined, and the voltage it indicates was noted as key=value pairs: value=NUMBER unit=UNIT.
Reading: value=140 unit=mV
